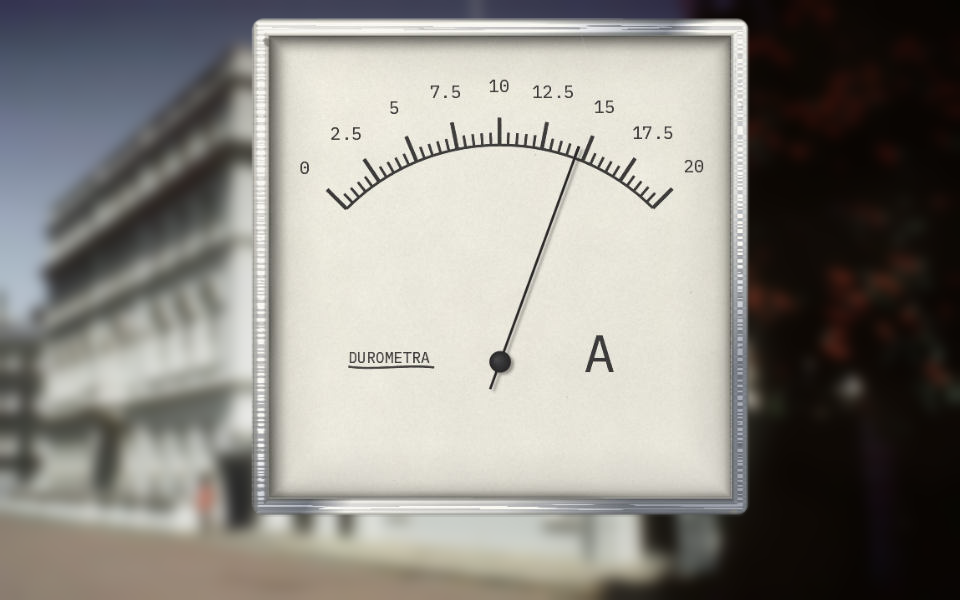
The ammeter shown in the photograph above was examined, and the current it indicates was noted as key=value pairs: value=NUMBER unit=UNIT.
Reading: value=14.5 unit=A
